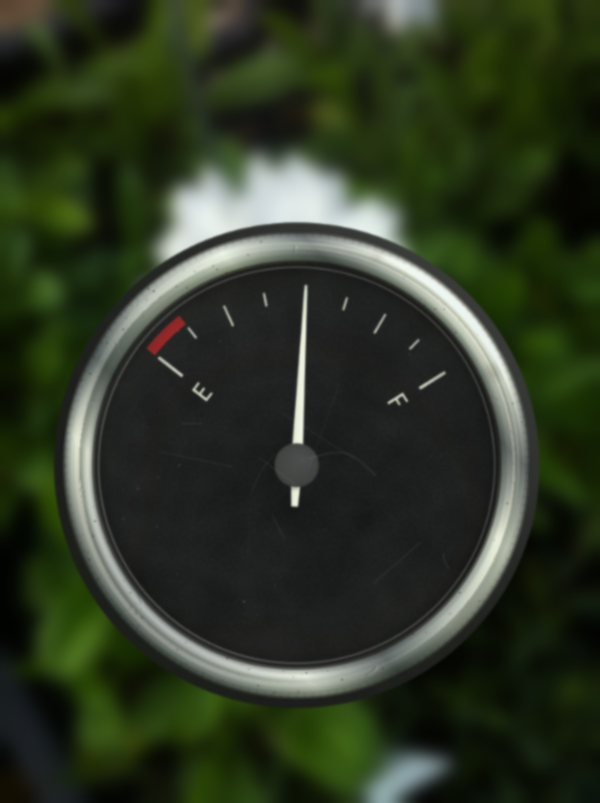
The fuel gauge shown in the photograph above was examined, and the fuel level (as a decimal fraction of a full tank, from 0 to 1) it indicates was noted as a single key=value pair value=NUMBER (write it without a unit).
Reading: value=0.5
